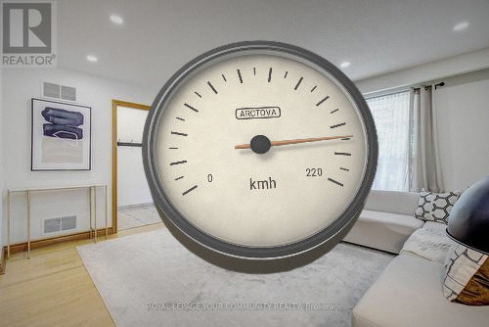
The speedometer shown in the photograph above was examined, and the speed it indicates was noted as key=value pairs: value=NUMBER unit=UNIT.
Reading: value=190 unit=km/h
